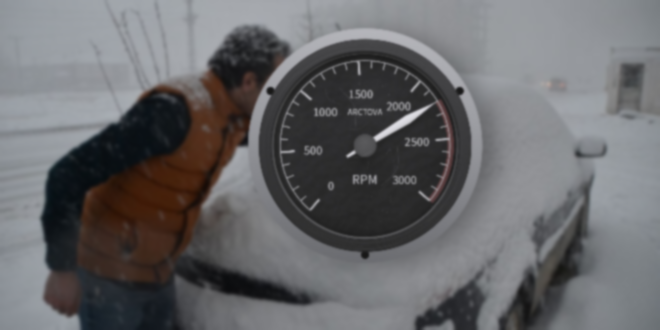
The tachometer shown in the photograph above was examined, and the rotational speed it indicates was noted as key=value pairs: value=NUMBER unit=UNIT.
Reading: value=2200 unit=rpm
